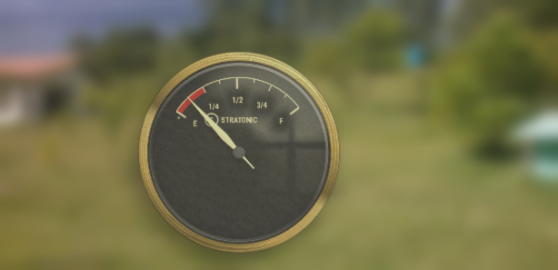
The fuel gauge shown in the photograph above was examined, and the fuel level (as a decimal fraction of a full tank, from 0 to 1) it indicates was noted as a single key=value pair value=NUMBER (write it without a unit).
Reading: value=0.125
